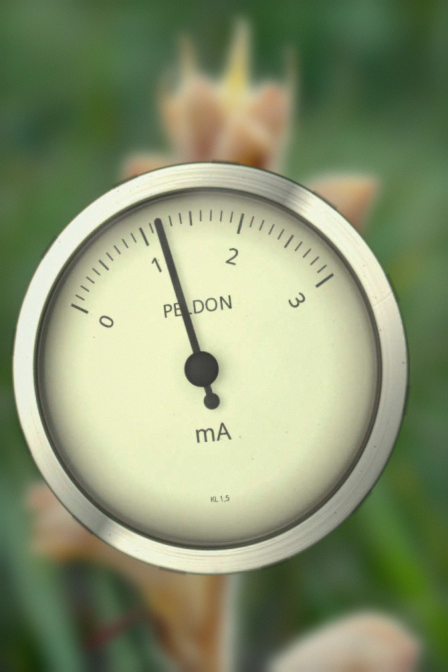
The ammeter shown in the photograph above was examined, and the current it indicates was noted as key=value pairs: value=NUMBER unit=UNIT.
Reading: value=1.2 unit=mA
